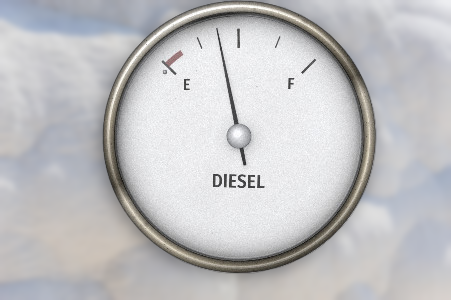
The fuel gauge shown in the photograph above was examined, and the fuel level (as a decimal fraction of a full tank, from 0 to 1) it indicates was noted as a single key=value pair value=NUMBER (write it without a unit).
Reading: value=0.375
